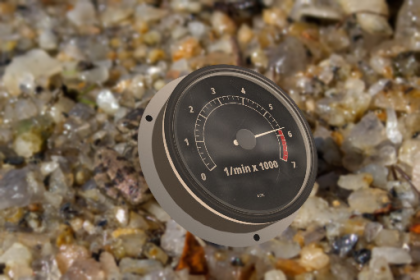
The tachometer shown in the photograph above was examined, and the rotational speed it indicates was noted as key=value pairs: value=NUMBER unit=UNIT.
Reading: value=5800 unit=rpm
